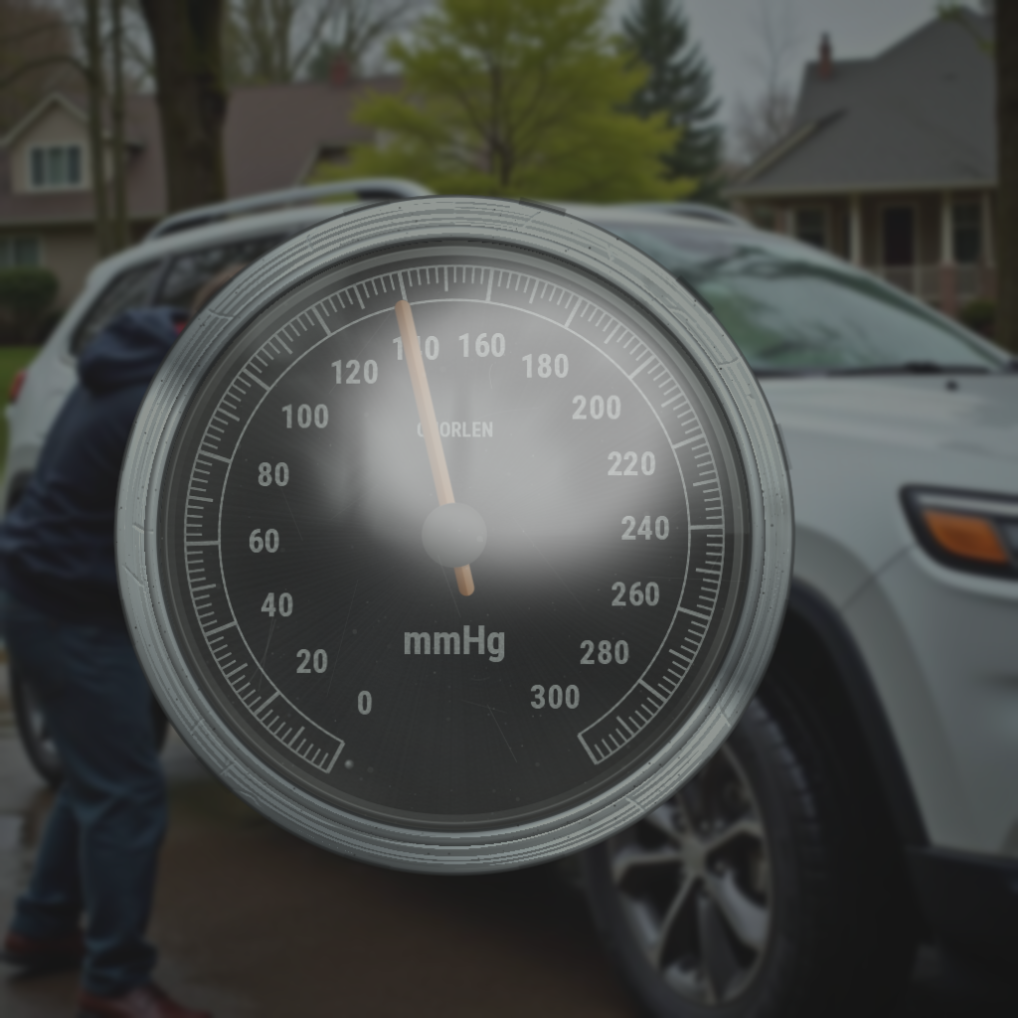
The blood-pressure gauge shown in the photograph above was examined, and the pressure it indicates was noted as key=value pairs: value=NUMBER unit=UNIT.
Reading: value=139 unit=mmHg
